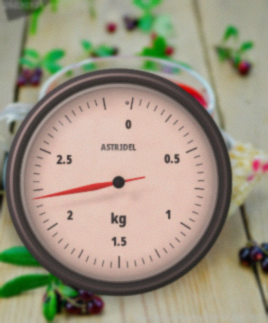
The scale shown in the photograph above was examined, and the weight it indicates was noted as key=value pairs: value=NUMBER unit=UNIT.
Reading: value=2.2 unit=kg
